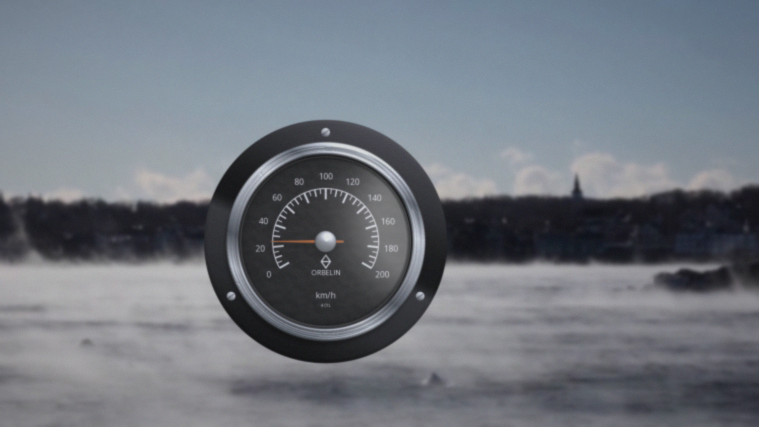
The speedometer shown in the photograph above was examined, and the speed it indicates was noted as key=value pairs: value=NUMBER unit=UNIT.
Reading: value=25 unit=km/h
